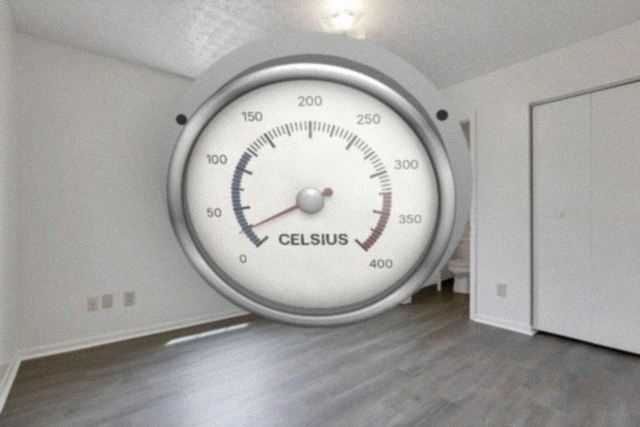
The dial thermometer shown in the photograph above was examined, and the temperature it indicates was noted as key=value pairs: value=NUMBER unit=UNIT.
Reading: value=25 unit=°C
